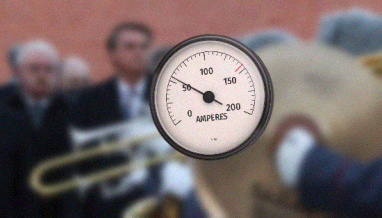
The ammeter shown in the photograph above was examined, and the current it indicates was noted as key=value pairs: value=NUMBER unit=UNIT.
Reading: value=55 unit=A
